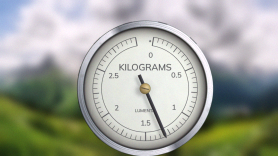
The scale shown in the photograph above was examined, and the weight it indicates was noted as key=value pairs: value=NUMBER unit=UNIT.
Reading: value=1.3 unit=kg
